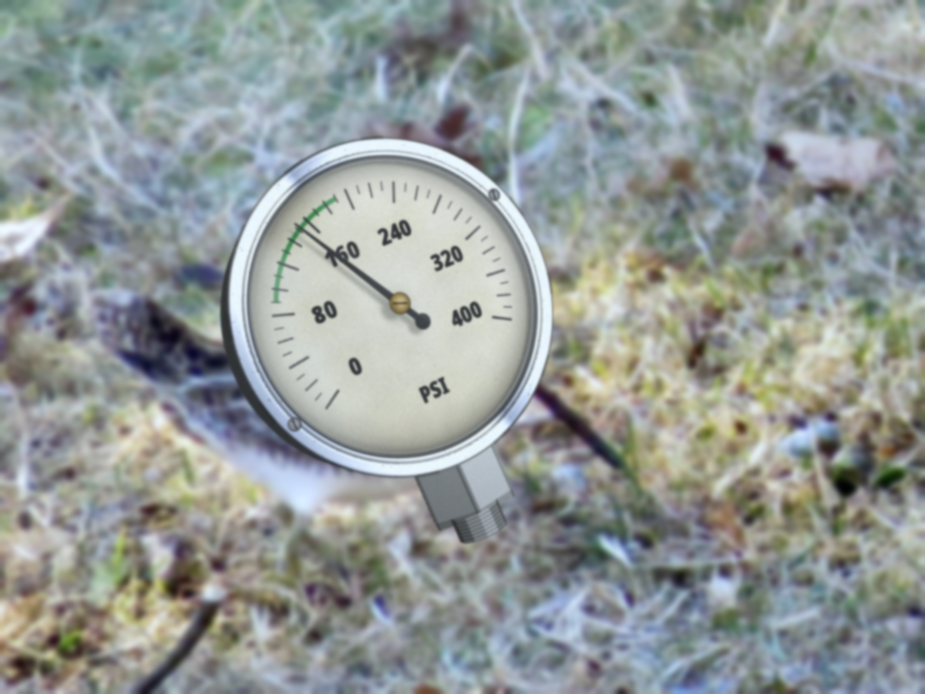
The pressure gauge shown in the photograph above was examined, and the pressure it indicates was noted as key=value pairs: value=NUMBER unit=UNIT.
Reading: value=150 unit=psi
